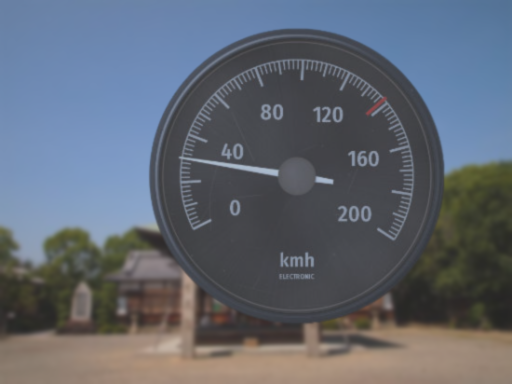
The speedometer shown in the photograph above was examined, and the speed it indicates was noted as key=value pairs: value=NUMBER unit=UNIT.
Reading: value=30 unit=km/h
